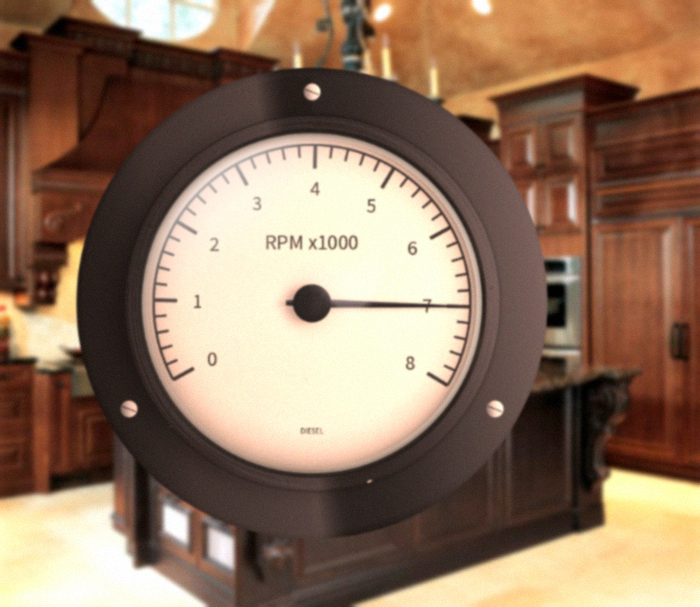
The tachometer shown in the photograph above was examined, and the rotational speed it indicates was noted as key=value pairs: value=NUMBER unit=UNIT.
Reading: value=7000 unit=rpm
